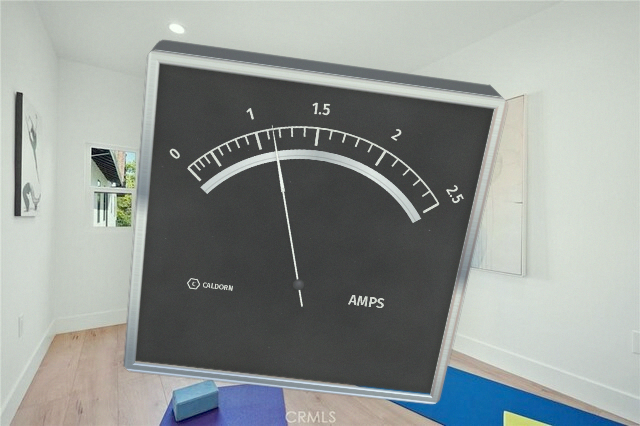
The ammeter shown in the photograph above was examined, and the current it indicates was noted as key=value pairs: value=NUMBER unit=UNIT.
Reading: value=1.15 unit=A
